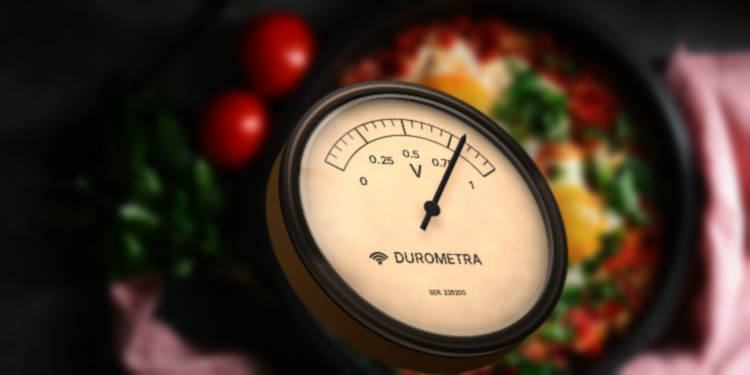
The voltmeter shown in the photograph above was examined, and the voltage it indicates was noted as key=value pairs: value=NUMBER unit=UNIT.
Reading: value=0.8 unit=V
